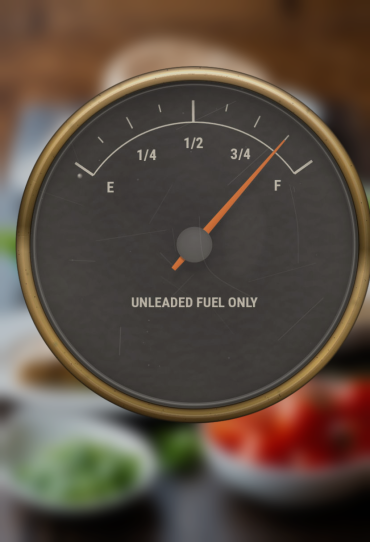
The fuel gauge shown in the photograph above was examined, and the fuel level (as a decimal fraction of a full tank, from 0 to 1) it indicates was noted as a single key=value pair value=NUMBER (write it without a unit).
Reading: value=0.875
